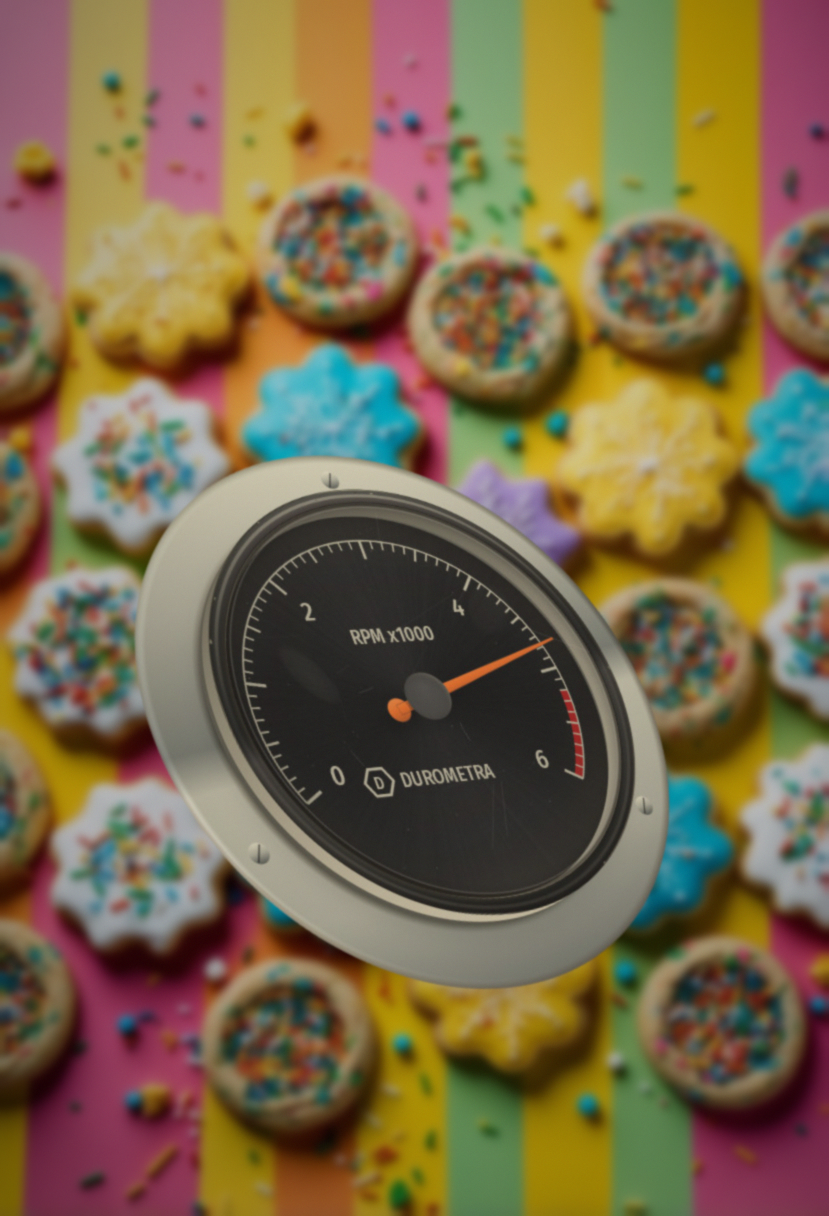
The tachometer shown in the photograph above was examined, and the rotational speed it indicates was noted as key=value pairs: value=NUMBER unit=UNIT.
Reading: value=4800 unit=rpm
